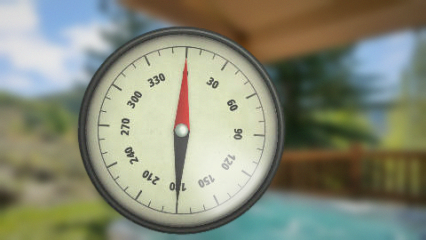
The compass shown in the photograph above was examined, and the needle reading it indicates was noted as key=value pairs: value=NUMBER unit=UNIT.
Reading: value=0 unit=°
